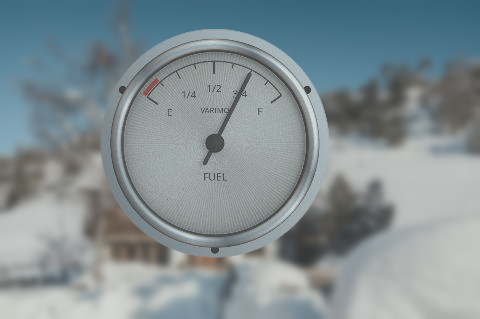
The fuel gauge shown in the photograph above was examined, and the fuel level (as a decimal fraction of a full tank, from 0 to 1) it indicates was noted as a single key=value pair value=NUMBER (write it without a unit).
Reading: value=0.75
